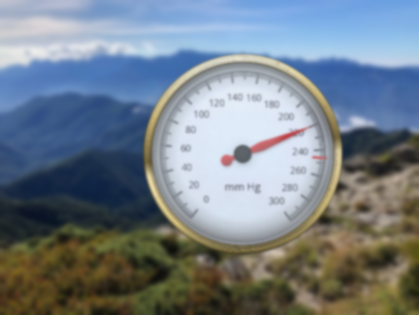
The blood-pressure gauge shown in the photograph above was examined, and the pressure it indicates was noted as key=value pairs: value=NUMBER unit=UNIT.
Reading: value=220 unit=mmHg
